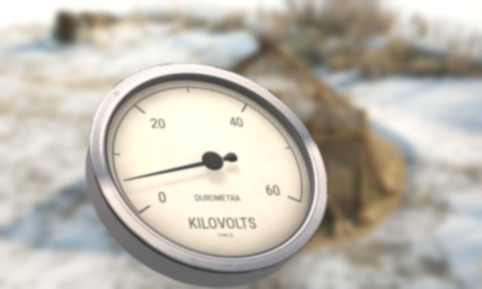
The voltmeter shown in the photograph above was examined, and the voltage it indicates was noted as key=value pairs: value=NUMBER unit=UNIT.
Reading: value=5 unit=kV
